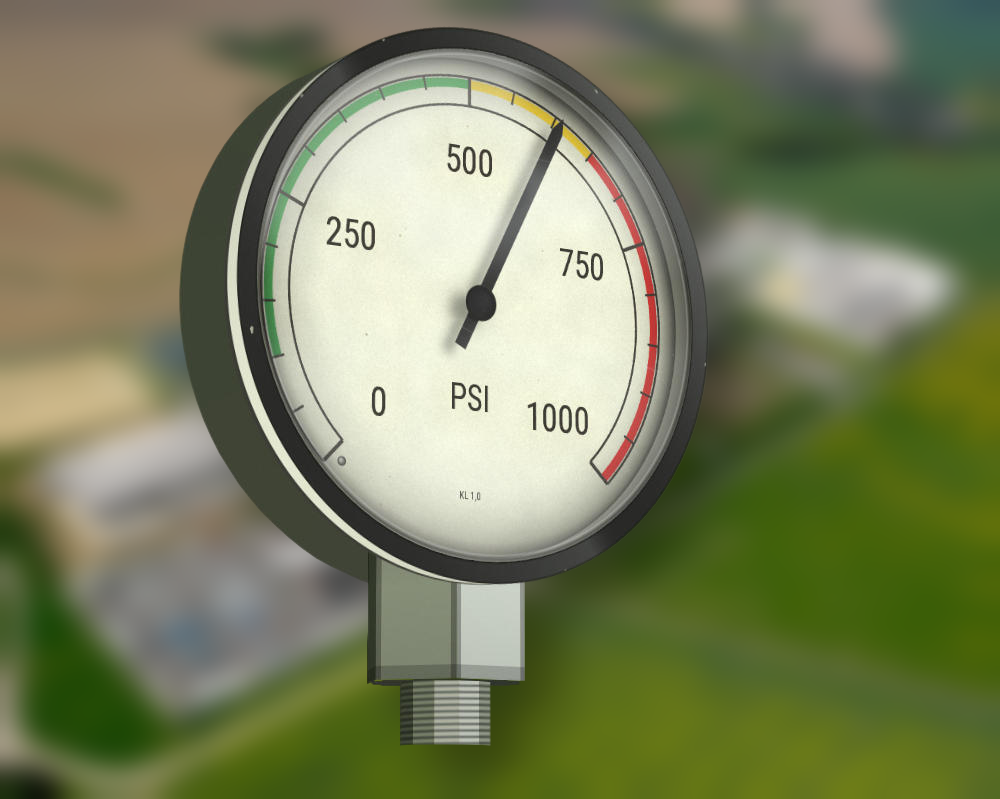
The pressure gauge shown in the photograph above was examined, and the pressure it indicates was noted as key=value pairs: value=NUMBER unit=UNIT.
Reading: value=600 unit=psi
